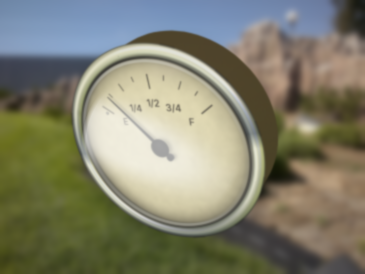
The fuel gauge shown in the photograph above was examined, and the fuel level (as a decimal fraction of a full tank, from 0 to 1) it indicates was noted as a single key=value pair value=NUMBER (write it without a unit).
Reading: value=0.125
